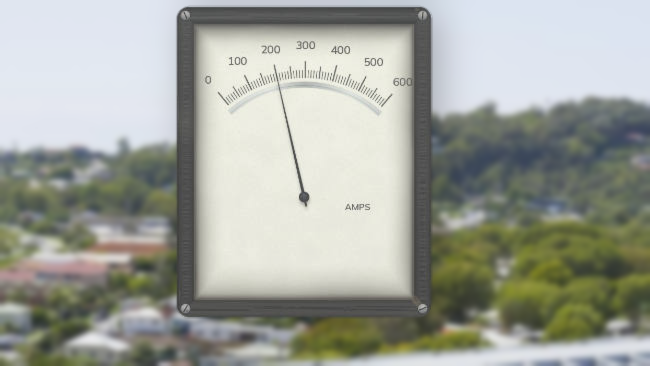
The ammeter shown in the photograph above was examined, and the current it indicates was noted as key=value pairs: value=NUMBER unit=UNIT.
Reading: value=200 unit=A
